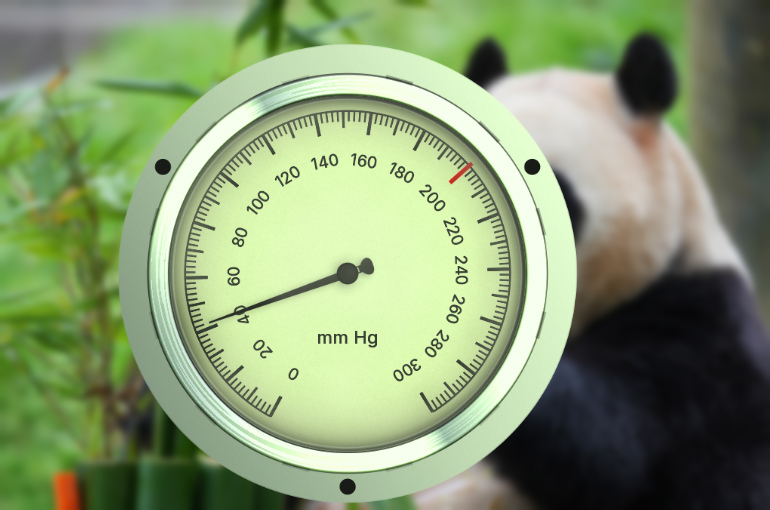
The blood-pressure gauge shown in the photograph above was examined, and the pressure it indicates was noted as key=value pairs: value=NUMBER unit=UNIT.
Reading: value=42 unit=mmHg
